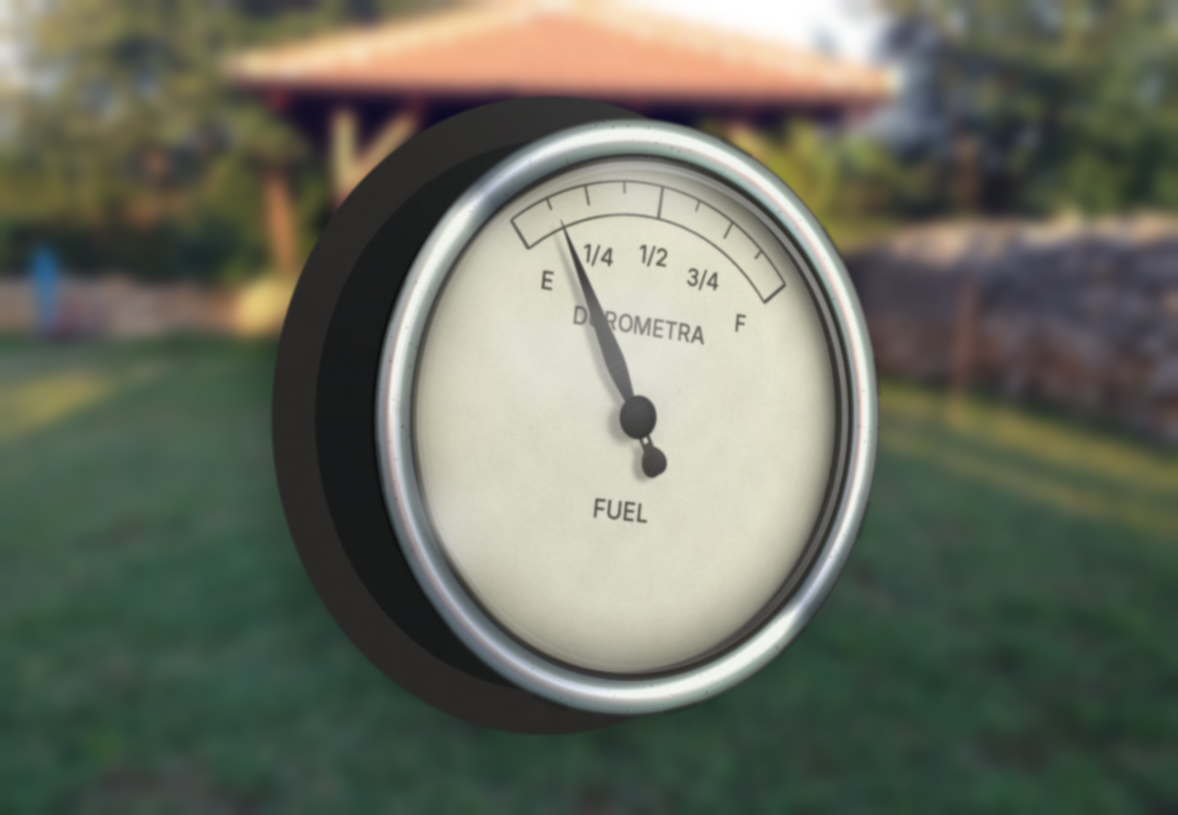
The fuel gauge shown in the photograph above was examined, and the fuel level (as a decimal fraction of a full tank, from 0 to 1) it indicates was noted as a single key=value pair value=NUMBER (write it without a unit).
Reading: value=0.125
